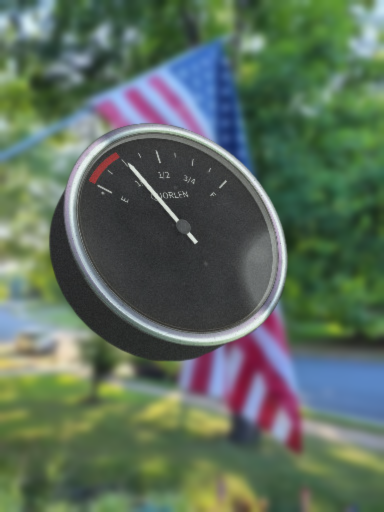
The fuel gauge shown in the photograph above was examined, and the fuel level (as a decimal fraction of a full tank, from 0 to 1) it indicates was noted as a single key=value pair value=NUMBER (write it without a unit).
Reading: value=0.25
